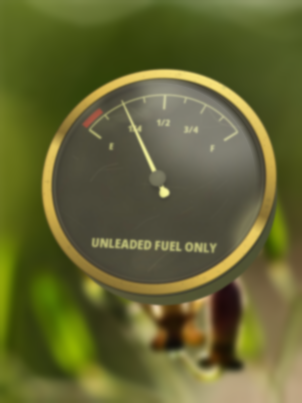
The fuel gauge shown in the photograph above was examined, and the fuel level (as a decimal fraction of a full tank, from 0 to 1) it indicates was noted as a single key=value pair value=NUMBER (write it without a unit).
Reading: value=0.25
